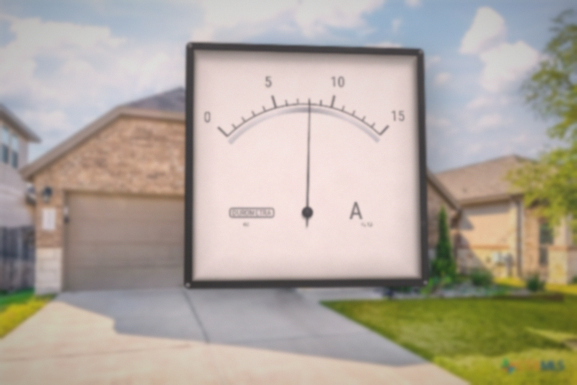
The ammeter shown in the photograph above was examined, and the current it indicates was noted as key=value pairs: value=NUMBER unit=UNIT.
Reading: value=8 unit=A
